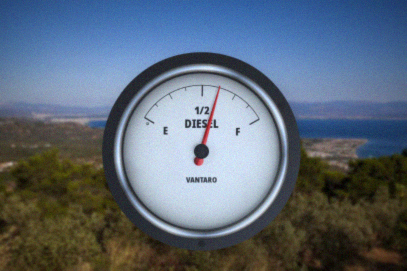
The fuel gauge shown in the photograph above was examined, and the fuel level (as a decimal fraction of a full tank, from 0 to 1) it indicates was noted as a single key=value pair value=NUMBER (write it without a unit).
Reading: value=0.625
